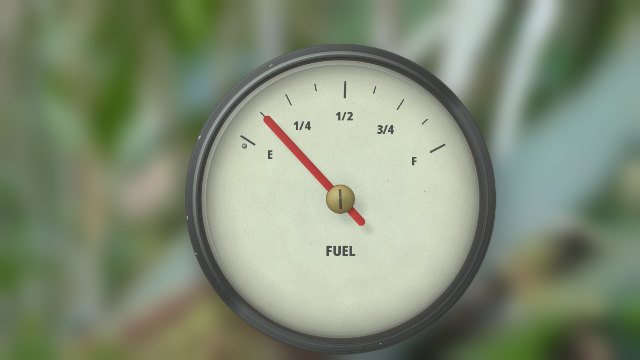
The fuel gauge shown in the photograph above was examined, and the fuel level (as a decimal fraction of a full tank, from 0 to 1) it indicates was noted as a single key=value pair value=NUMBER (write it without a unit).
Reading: value=0.125
